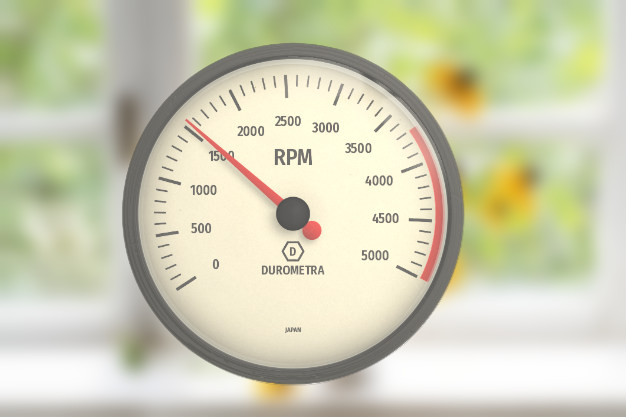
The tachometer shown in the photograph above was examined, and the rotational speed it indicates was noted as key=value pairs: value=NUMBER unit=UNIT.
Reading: value=1550 unit=rpm
